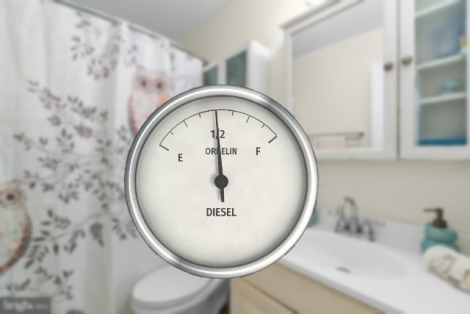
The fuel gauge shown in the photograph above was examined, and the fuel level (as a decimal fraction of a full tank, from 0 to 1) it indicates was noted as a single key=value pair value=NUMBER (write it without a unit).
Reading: value=0.5
